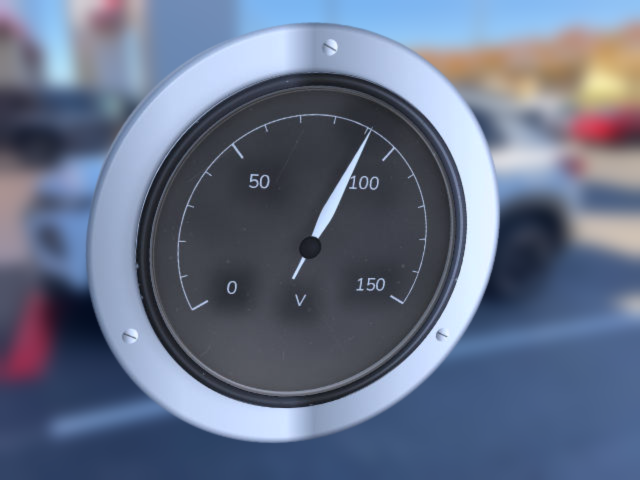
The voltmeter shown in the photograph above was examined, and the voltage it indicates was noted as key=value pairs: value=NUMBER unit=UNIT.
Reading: value=90 unit=V
